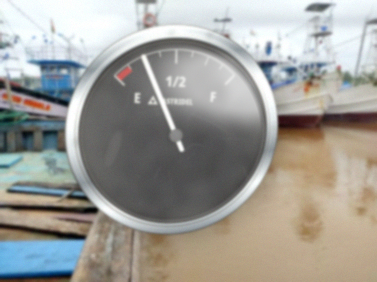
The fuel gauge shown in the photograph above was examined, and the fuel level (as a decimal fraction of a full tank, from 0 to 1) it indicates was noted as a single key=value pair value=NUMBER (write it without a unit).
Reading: value=0.25
